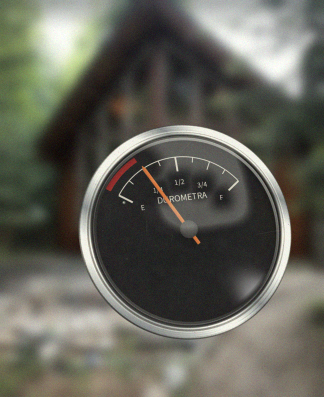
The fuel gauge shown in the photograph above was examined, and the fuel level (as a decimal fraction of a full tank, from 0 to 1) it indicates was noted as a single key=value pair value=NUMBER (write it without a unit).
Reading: value=0.25
